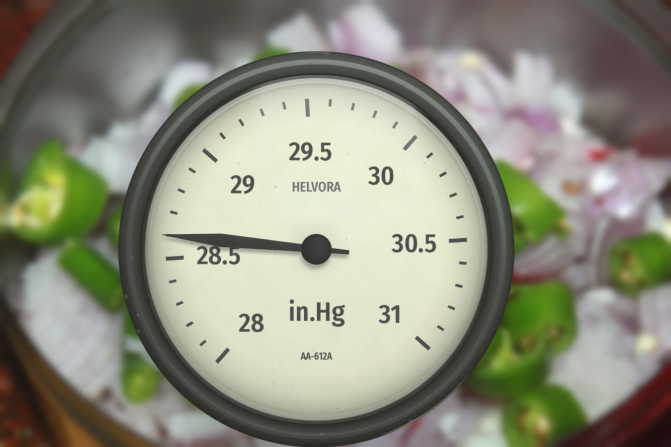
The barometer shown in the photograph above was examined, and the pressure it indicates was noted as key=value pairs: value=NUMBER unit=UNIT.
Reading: value=28.6 unit=inHg
